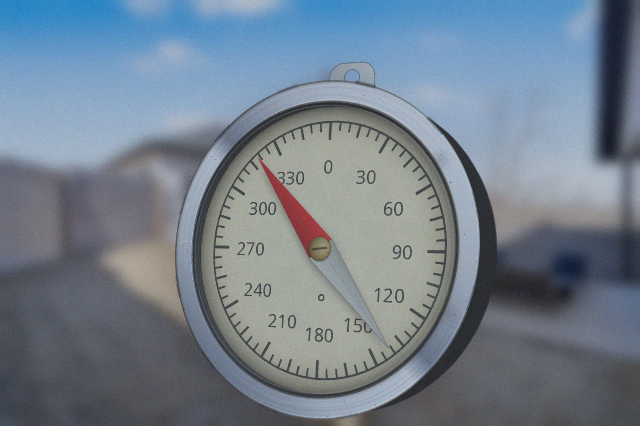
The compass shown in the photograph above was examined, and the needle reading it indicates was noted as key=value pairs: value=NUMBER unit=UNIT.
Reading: value=320 unit=°
